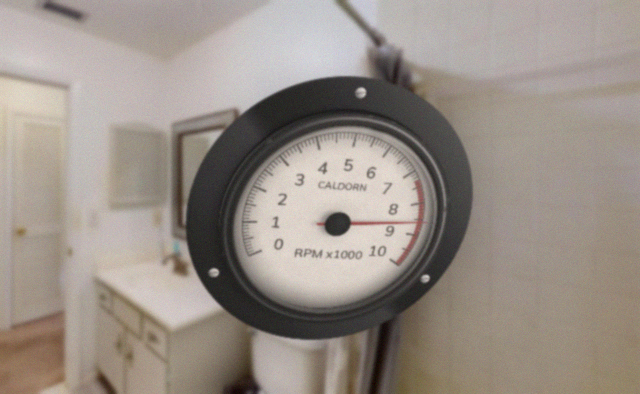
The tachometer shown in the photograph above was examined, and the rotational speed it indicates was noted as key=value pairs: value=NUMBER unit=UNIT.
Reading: value=8500 unit=rpm
